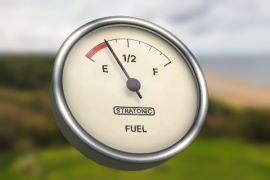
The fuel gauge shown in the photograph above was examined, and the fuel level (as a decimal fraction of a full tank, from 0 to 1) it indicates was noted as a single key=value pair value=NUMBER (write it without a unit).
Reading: value=0.25
